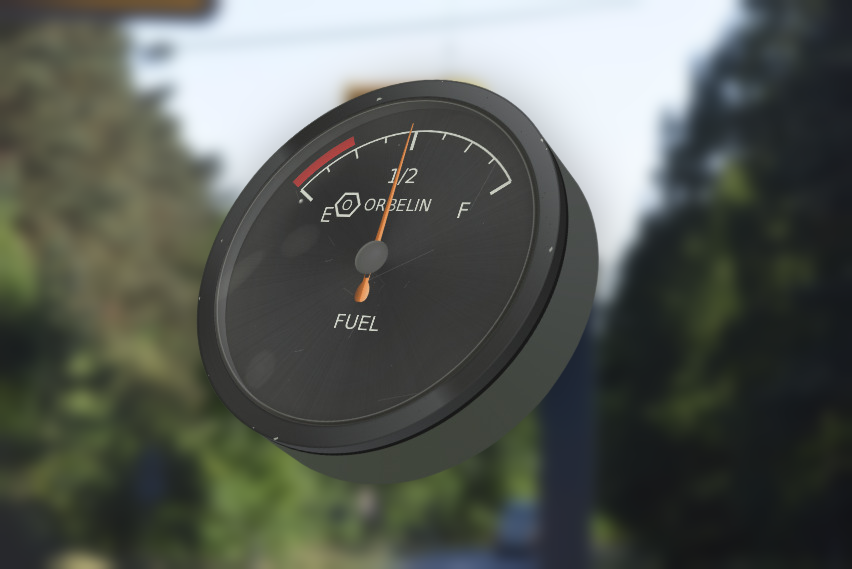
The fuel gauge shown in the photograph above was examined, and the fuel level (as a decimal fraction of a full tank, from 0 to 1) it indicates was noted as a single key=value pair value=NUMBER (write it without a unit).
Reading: value=0.5
